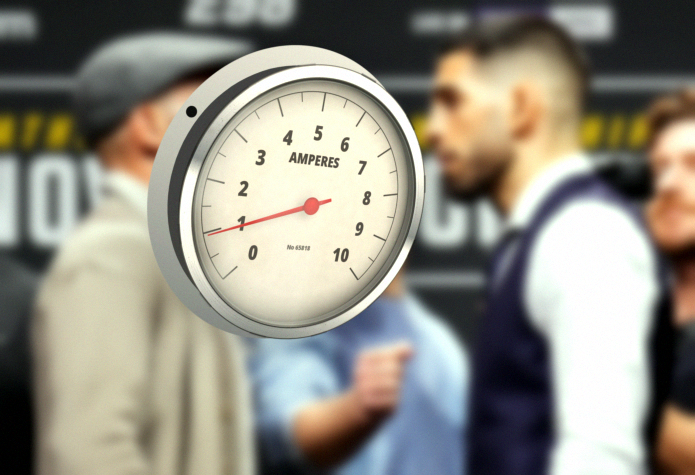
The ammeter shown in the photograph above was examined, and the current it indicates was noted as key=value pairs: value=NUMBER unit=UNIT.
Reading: value=1 unit=A
